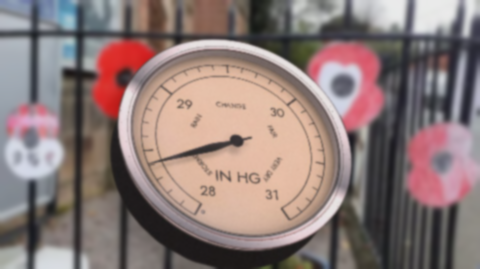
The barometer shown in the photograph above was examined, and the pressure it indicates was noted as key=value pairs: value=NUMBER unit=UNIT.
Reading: value=28.4 unit=inHg
